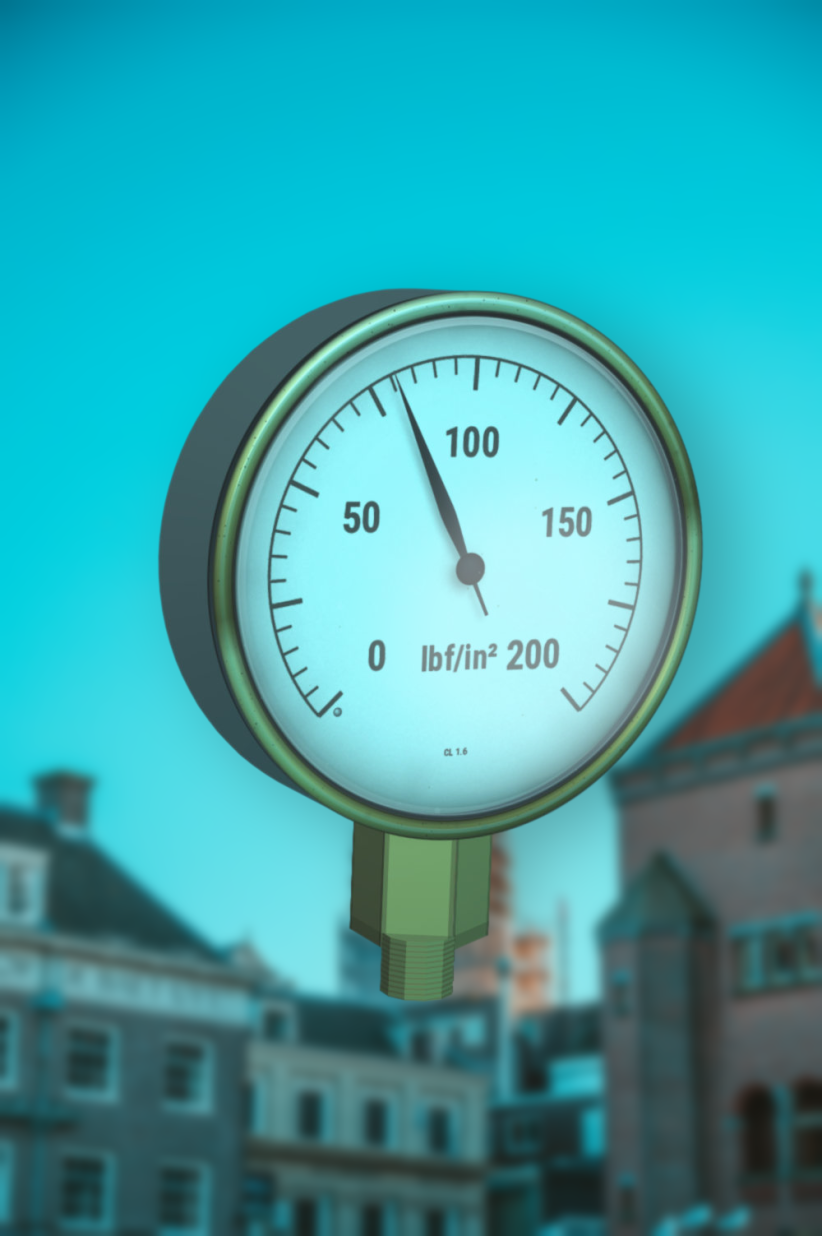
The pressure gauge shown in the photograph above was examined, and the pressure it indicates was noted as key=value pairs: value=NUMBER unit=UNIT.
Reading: value=80 unit=psi
